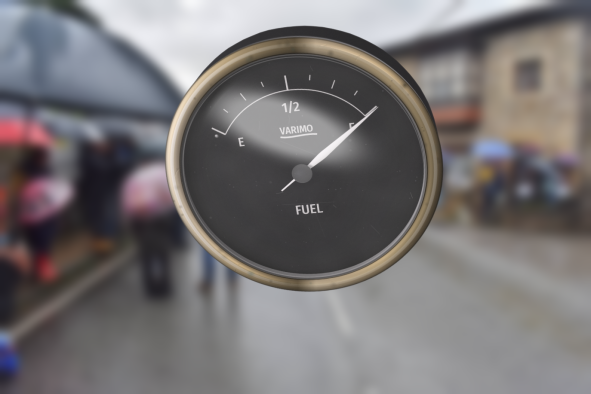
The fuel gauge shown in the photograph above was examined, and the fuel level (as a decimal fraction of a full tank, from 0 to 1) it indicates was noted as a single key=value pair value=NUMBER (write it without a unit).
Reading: value=1
